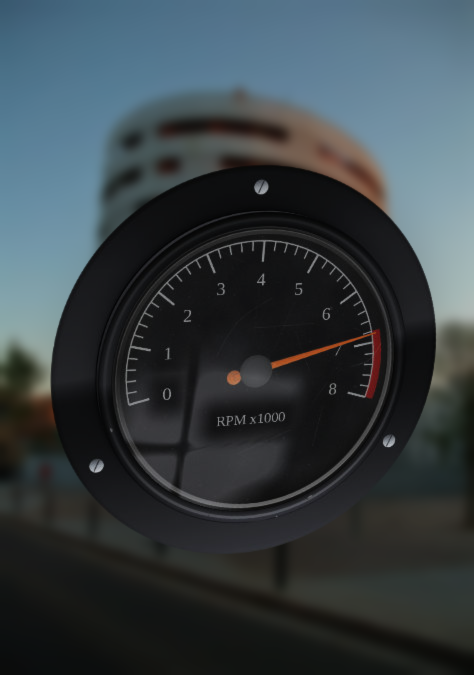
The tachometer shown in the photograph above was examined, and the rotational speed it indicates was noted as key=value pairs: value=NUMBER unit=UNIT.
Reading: value=6800 unit=rpm
